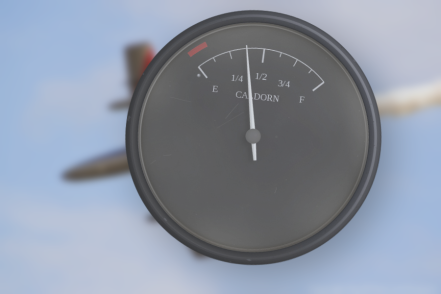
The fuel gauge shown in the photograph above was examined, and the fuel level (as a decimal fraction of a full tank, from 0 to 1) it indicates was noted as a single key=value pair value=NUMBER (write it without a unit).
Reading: value=0.375
